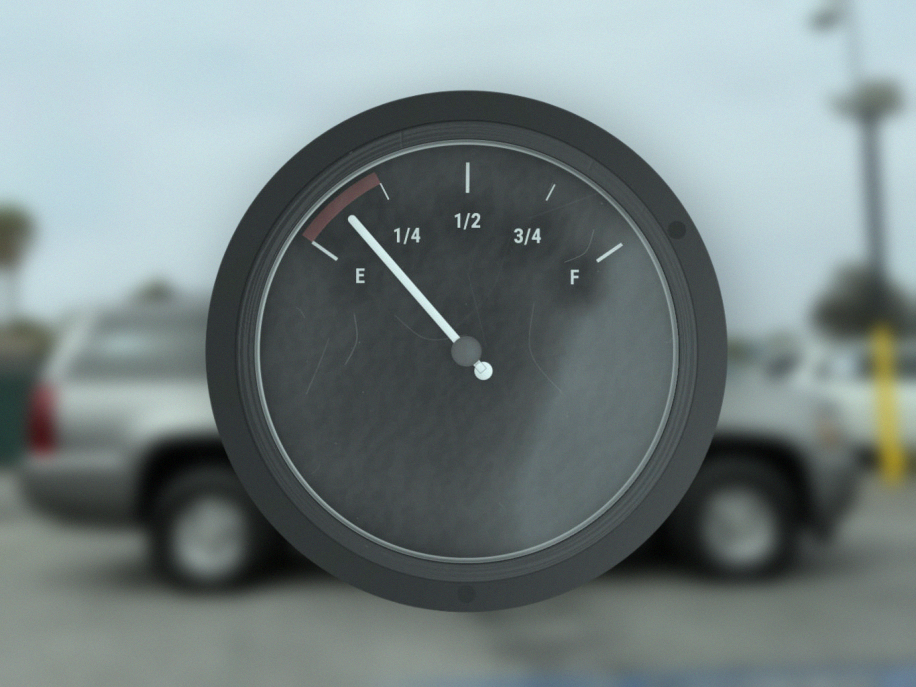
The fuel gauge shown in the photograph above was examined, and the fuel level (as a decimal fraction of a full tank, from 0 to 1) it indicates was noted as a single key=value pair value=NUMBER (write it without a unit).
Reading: value=0.125
